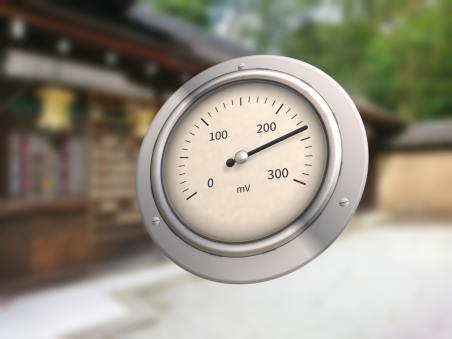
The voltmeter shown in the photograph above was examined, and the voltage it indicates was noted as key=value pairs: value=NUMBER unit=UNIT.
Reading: value=240 unit=mV
